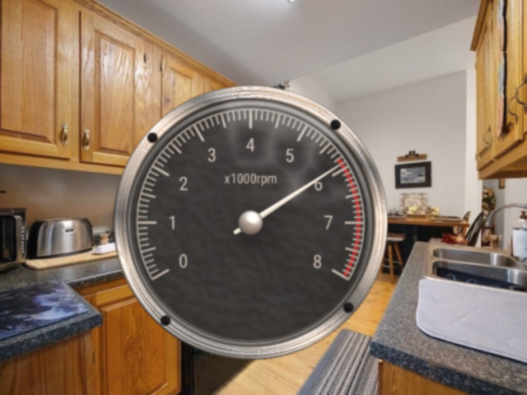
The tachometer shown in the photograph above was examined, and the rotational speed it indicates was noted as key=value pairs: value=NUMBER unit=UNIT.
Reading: value=5900 unit=rpm
